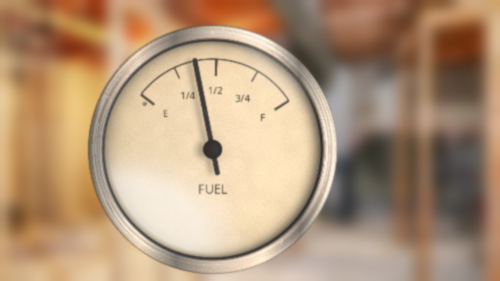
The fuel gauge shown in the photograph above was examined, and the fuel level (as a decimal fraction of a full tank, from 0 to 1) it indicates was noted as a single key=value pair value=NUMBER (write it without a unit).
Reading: value=0.375
